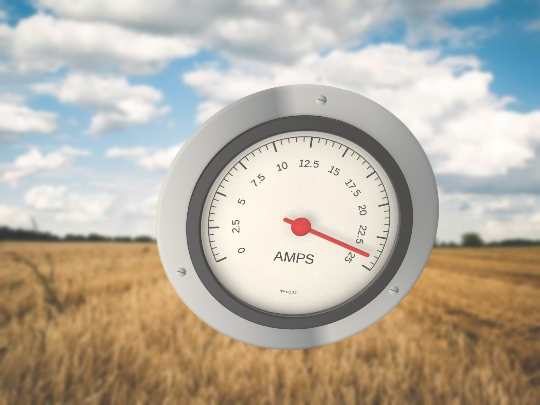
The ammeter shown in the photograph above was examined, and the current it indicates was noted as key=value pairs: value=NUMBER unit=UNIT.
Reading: value=24 unit=A
